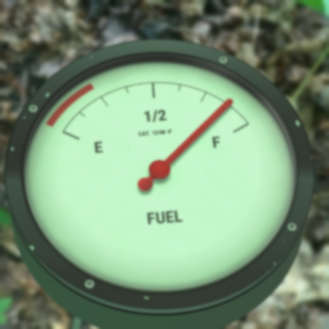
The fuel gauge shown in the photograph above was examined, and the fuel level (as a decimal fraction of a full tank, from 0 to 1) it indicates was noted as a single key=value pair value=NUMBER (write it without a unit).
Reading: value=0.875
